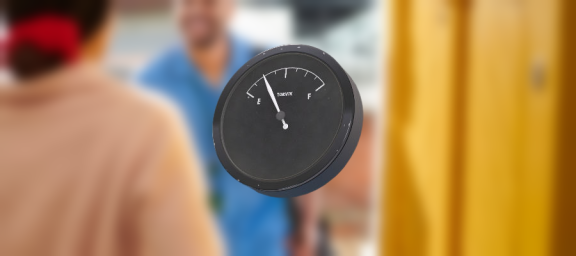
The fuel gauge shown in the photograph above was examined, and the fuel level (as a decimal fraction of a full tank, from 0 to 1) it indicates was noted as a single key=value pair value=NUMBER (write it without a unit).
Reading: value=0.25
